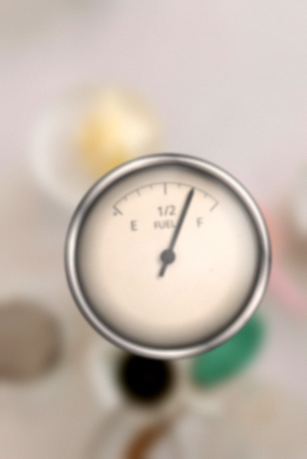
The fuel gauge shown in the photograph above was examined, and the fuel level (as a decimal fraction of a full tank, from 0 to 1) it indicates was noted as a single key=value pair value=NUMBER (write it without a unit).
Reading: value=0.75
